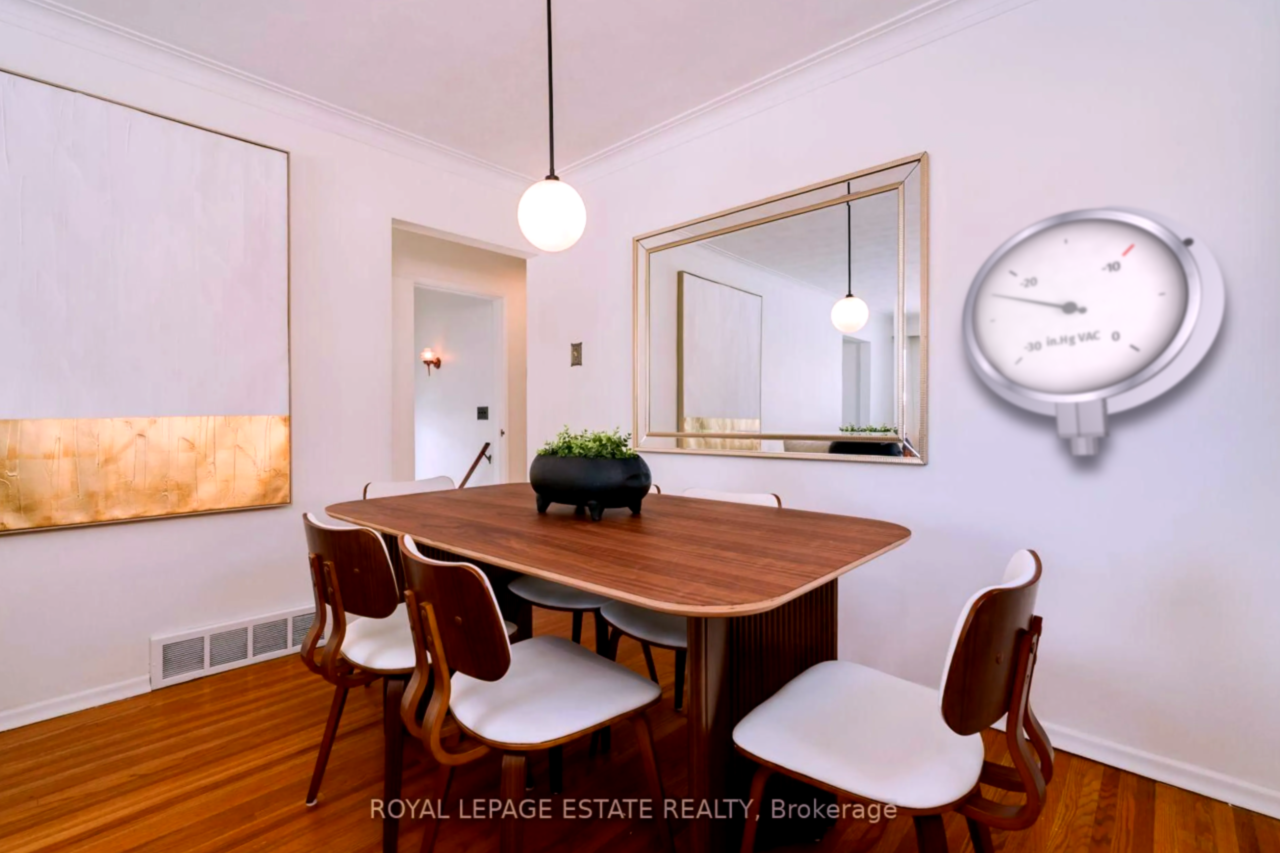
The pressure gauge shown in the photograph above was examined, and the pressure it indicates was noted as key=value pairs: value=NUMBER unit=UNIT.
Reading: value=-22.5 unit=inHg
